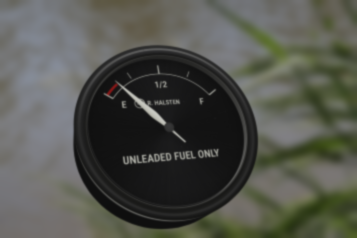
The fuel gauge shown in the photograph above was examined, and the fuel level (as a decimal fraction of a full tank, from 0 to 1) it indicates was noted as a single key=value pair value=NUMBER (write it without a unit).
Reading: value=0.125
